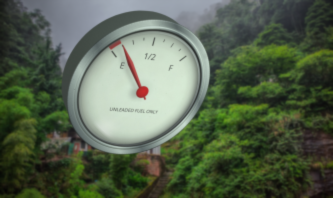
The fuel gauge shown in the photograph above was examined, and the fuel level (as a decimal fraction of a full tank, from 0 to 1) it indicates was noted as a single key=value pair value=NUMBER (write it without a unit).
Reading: value=0.125
